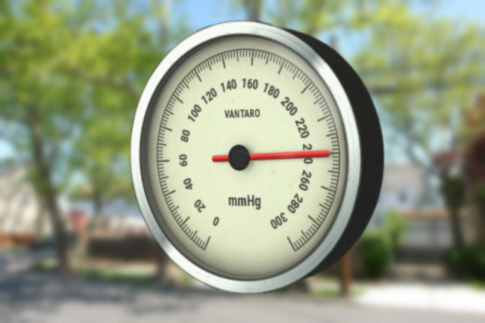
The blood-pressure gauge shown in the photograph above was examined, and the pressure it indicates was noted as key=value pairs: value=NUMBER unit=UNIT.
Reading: value=240 unit=mmHg
